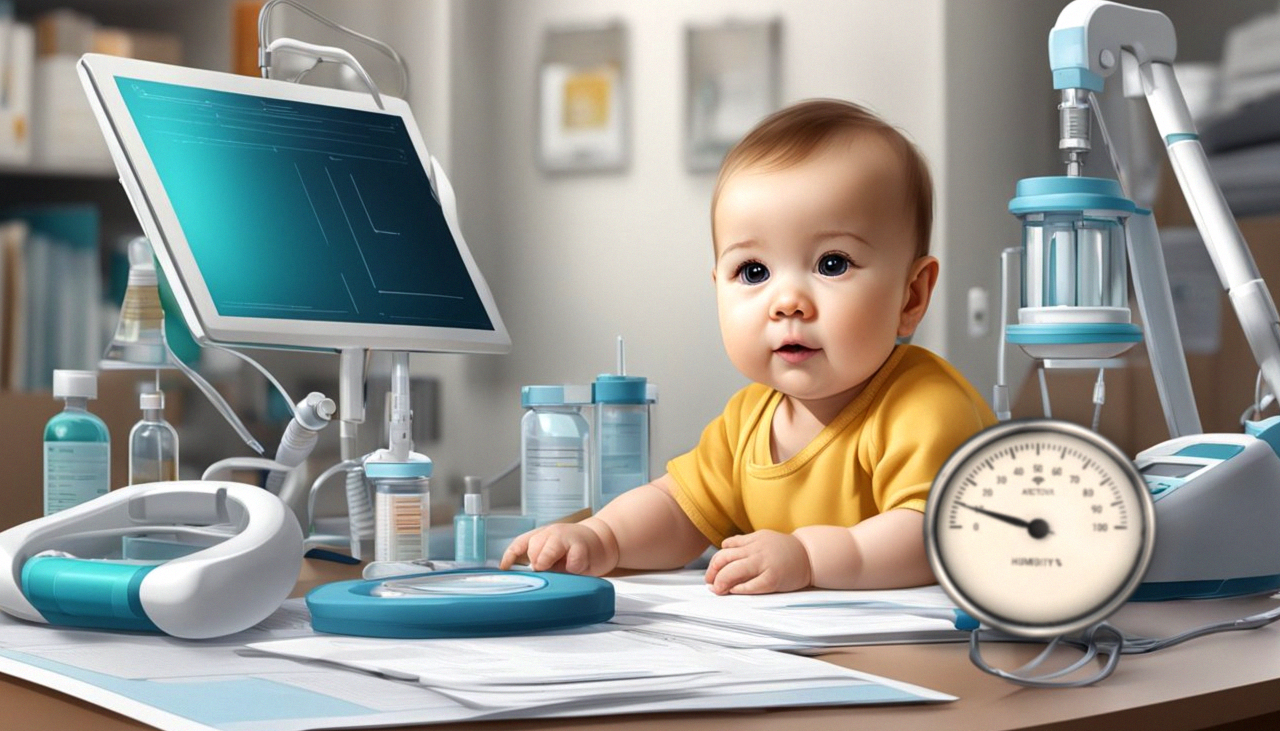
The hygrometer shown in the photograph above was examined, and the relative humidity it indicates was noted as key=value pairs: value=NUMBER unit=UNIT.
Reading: value=10 unit=%
